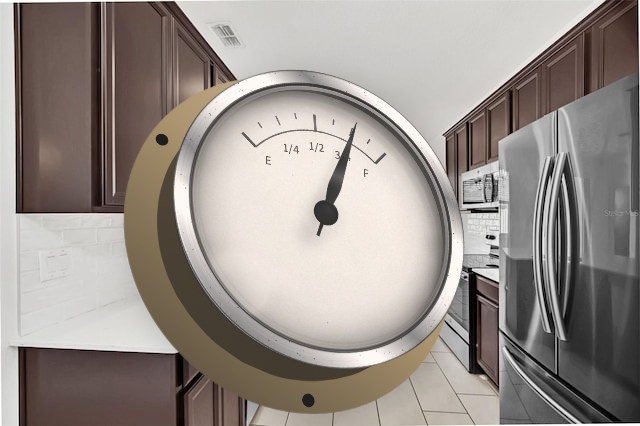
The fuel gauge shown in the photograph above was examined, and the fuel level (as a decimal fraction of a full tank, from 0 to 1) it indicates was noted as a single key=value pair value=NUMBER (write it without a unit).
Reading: value=0.75
